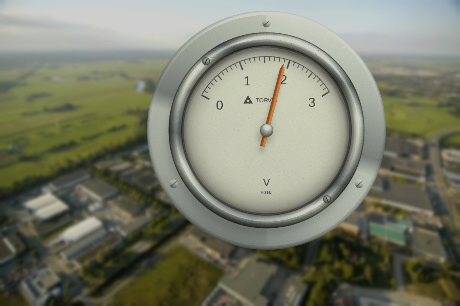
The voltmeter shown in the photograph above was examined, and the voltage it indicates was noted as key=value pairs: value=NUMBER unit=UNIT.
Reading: value=1.9 unit=V
